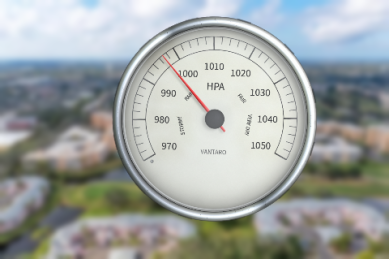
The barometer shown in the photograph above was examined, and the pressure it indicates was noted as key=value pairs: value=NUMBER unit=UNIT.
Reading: value=997 unit=hPa
